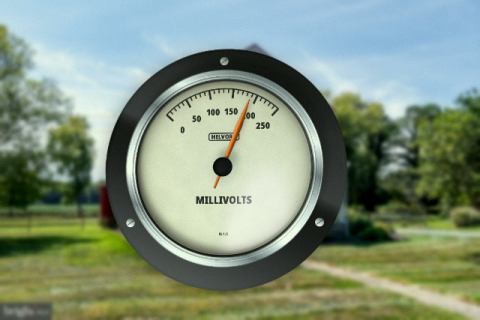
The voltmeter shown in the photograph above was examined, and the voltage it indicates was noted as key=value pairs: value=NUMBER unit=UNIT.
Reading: value=190 unit=mV
